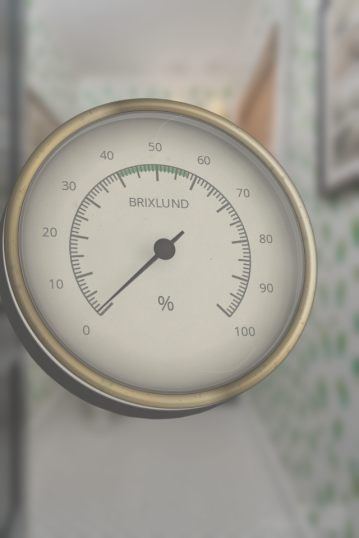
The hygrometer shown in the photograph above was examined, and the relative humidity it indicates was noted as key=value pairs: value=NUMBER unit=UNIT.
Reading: value=1 unit=%
